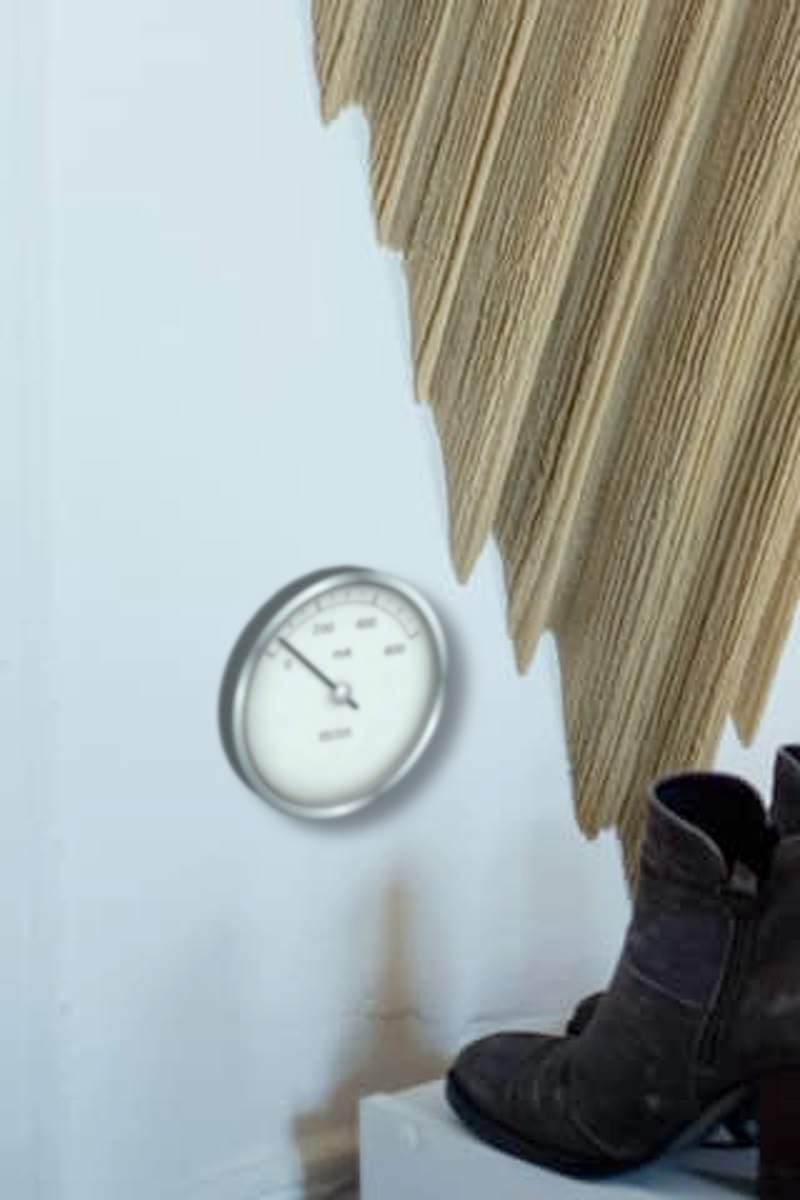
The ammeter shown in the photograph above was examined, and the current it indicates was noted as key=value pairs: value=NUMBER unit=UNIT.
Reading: value=50 unit=mA
